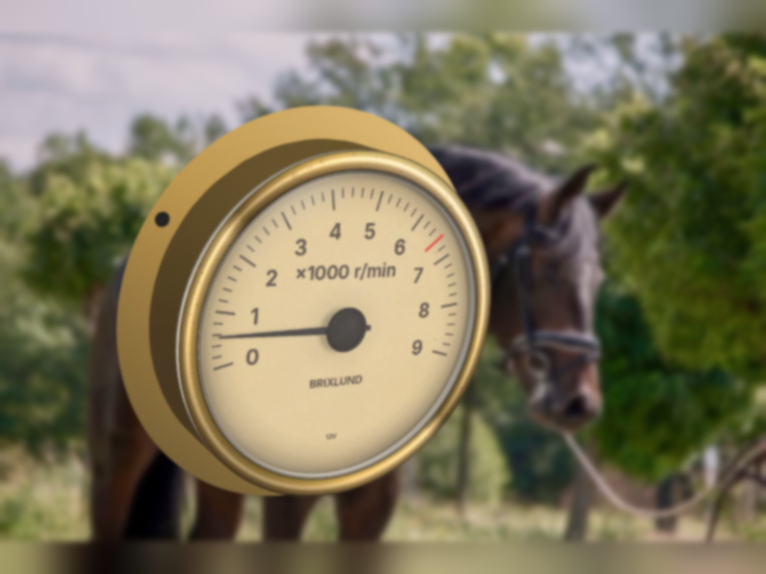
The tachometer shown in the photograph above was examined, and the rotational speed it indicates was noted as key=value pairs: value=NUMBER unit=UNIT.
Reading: value=600 unit=rpm
